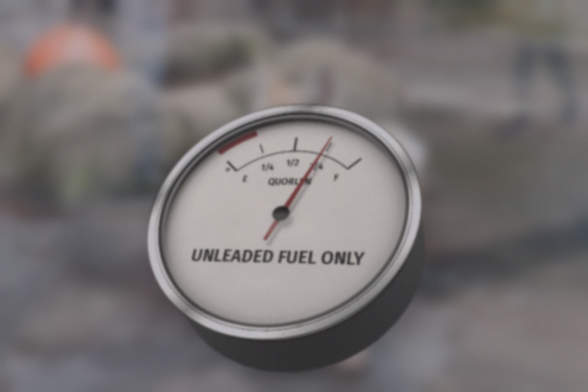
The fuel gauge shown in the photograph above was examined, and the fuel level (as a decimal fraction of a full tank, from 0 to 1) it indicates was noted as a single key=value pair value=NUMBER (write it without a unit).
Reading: value=0.75
